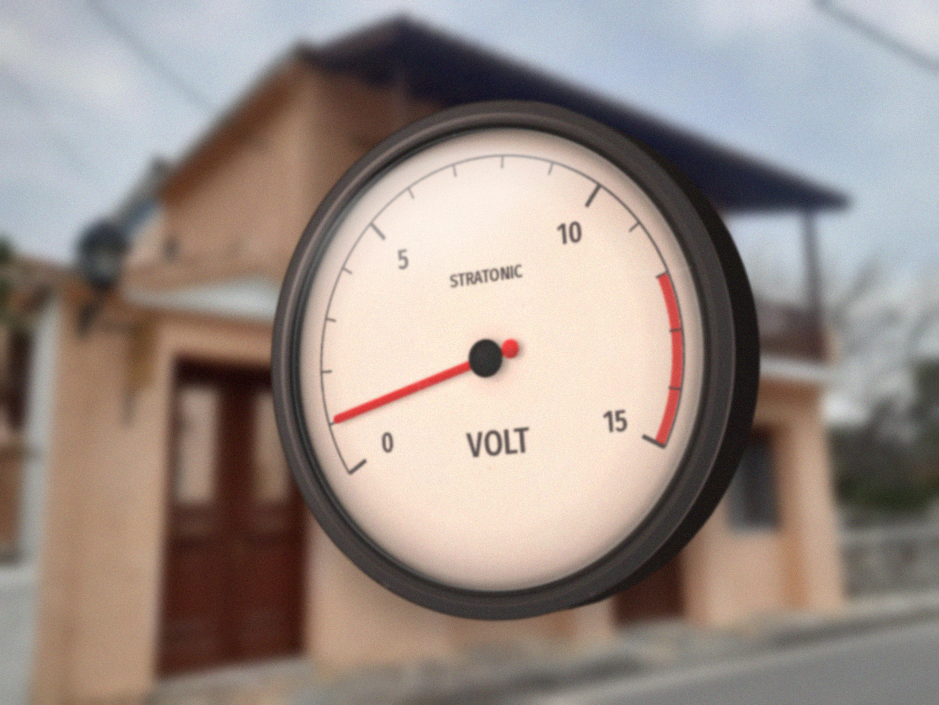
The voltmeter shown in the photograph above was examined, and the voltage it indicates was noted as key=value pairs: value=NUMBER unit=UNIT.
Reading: value=1 unit=V
